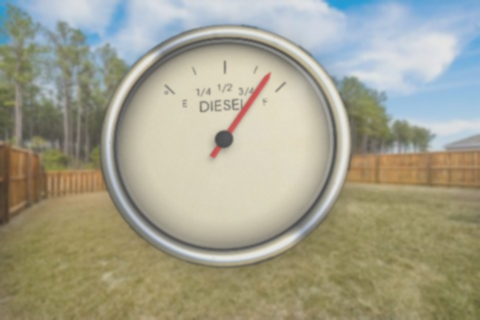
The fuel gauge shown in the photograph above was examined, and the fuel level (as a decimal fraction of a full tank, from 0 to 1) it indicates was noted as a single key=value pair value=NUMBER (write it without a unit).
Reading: value=0.875
